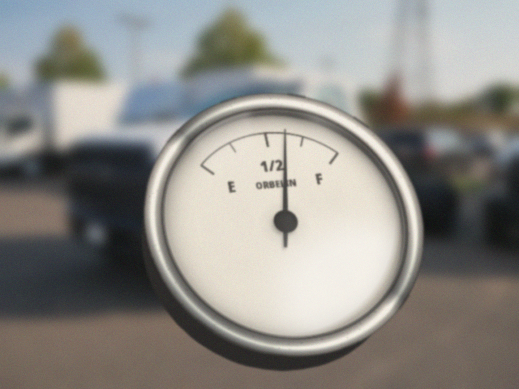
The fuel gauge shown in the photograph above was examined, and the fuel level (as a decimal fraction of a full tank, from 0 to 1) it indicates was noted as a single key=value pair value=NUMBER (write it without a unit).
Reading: value=0.625
